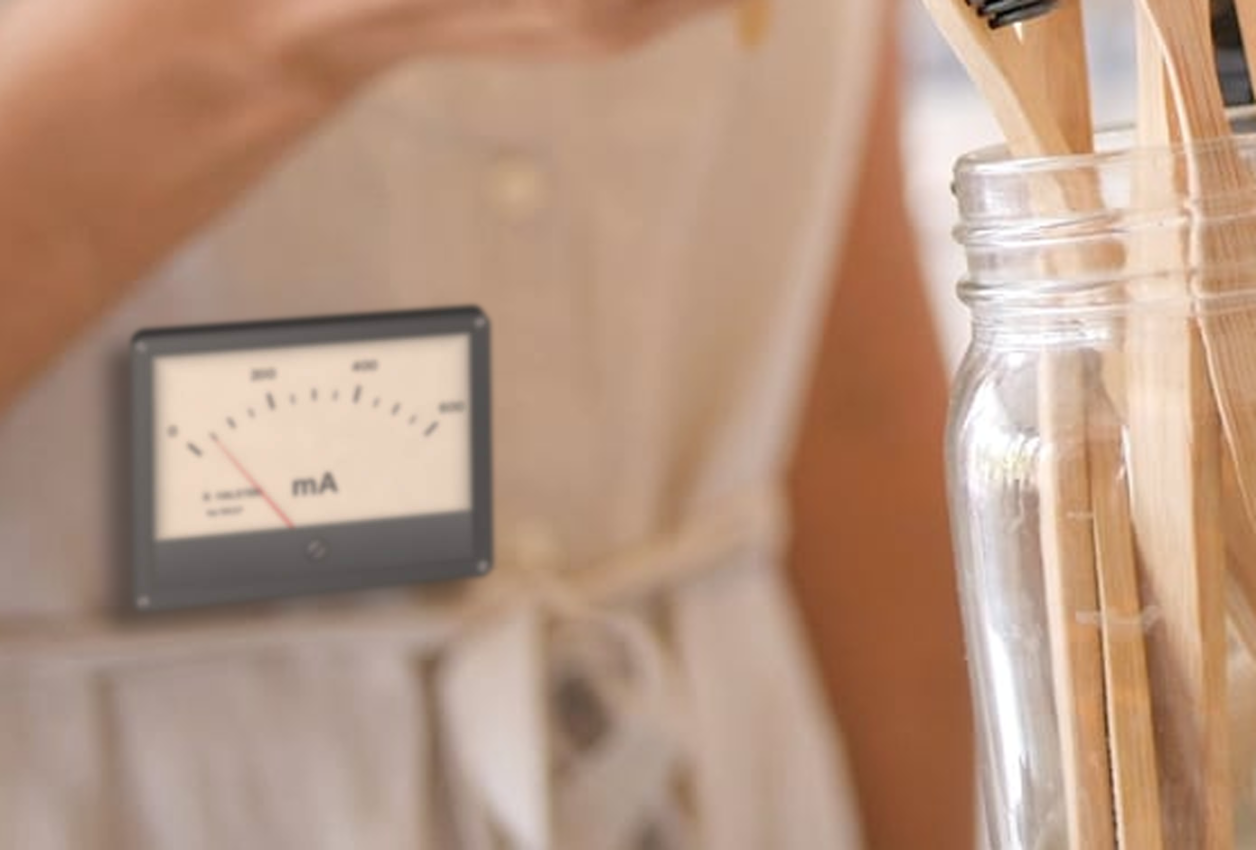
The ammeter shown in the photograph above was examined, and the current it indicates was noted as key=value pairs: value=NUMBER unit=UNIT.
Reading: value=50 unit=mA
